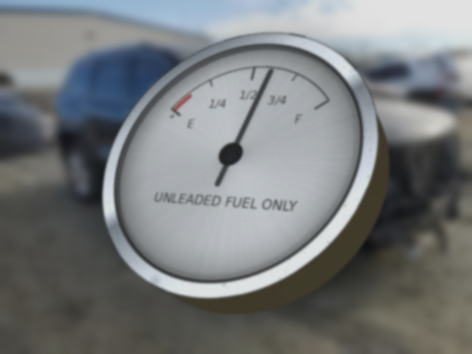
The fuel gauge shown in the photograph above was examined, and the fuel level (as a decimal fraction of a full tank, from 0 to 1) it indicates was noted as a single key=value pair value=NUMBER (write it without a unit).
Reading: value=0.625
